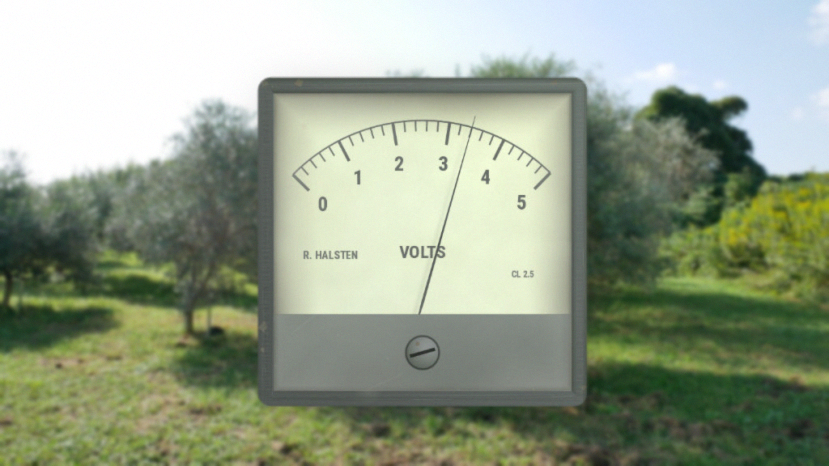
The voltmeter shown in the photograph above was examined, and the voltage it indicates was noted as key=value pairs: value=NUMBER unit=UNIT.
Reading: value=3.4 unit=V
